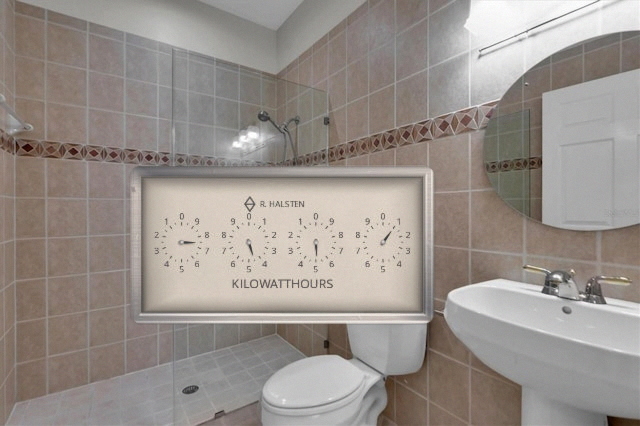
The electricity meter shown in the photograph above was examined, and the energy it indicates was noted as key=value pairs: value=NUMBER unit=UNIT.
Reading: value=7451 unit=kWh
